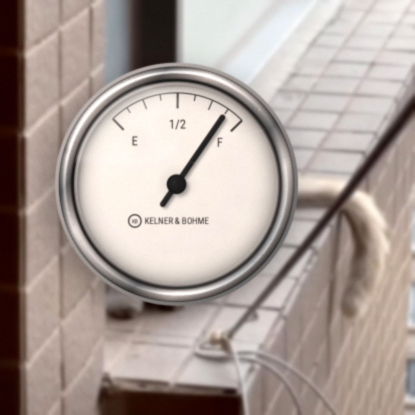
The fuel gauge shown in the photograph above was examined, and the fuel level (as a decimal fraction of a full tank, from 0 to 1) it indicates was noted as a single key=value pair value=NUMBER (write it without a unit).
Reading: value=0.875
